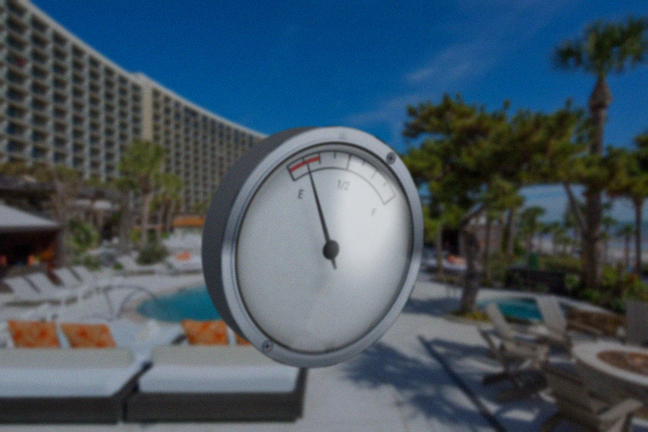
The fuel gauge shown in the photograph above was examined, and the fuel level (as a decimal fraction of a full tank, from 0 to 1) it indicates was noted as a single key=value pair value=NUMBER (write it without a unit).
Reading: value=0.125
